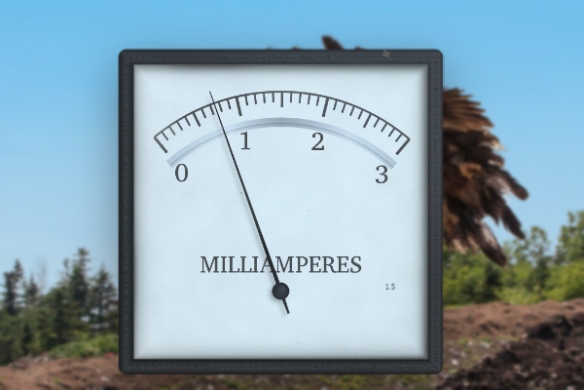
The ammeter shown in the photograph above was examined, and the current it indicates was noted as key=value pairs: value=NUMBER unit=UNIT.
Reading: value=0.75 unit=mA
